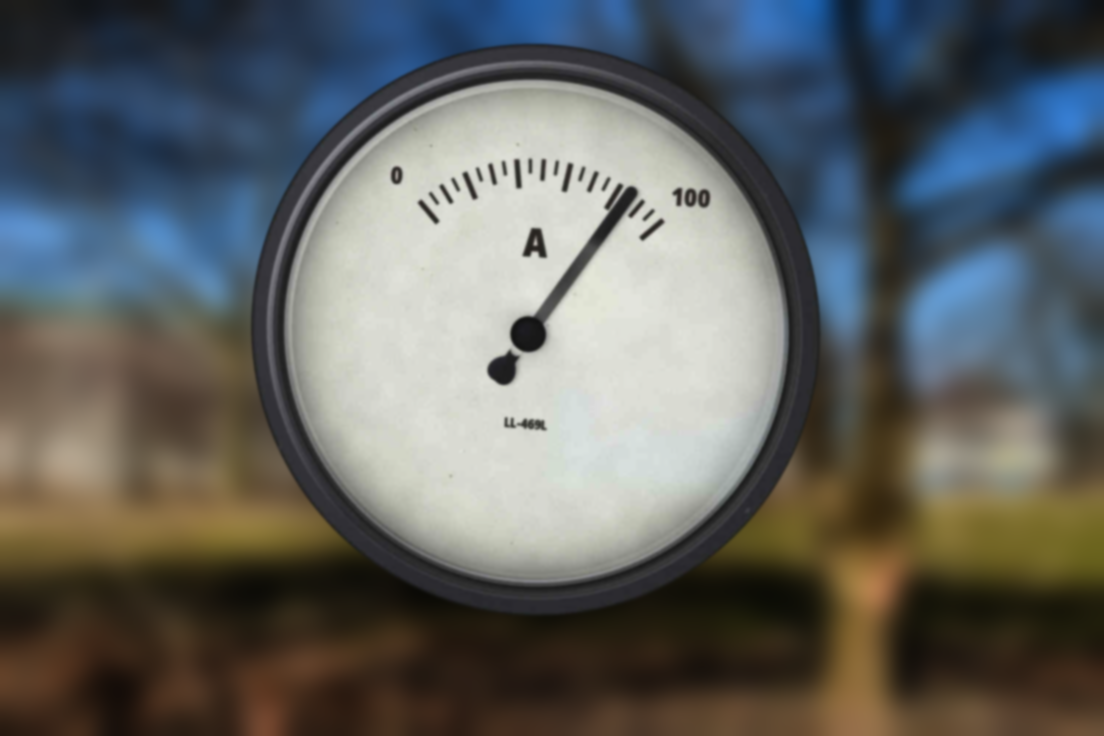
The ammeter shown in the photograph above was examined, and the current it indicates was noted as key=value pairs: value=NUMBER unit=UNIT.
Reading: value=85 unit=A
